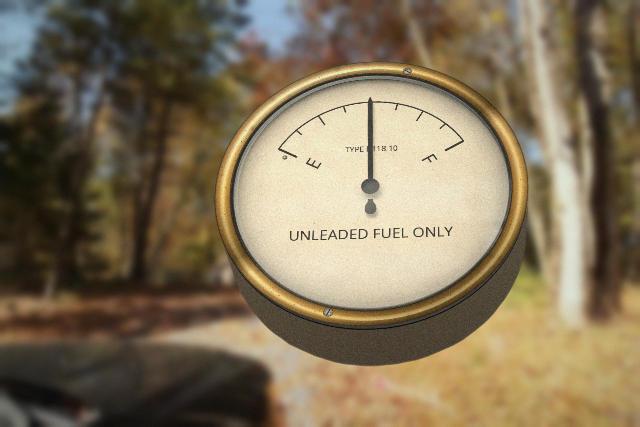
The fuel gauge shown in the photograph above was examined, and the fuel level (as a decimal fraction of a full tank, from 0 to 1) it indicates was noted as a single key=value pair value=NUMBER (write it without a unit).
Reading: value=0.5
